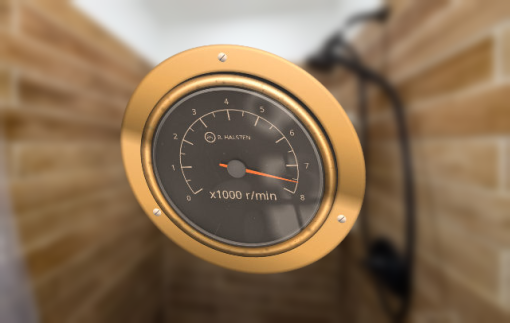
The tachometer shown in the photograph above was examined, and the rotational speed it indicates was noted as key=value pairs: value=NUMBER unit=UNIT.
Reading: value=7500 unit=rpm
